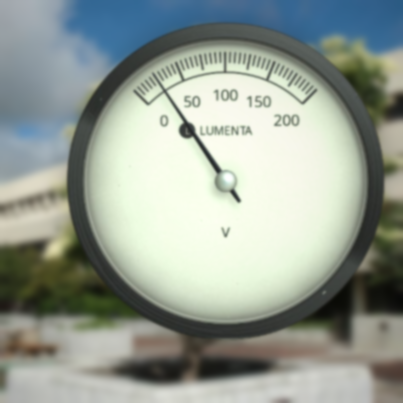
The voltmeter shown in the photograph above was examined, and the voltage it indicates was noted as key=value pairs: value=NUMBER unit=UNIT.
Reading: value=25 unit=V
